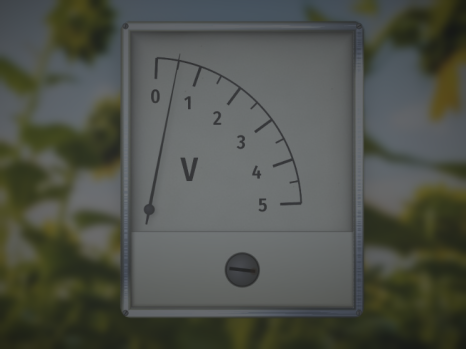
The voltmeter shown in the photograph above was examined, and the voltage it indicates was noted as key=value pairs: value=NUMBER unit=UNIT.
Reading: value=0.5 unit=V
